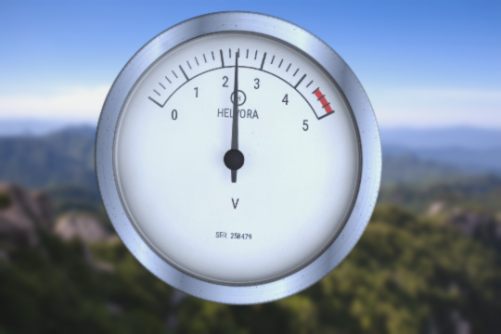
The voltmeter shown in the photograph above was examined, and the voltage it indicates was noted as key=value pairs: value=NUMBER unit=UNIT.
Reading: value=2.4 unit=V
